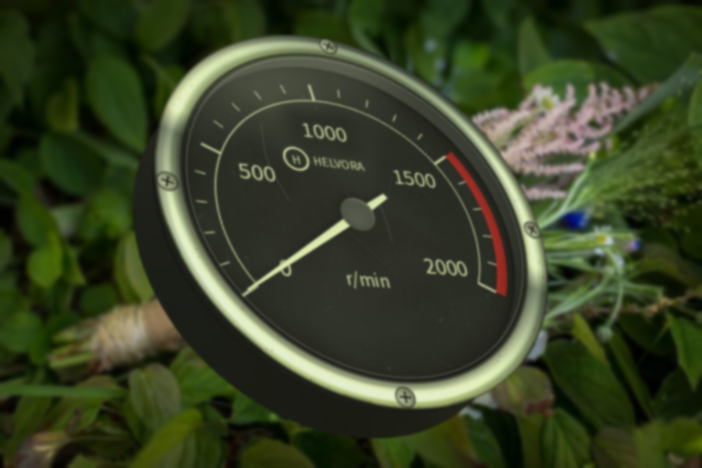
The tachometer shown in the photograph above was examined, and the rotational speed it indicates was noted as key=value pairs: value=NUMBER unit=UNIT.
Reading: value=0 unit=rpm
